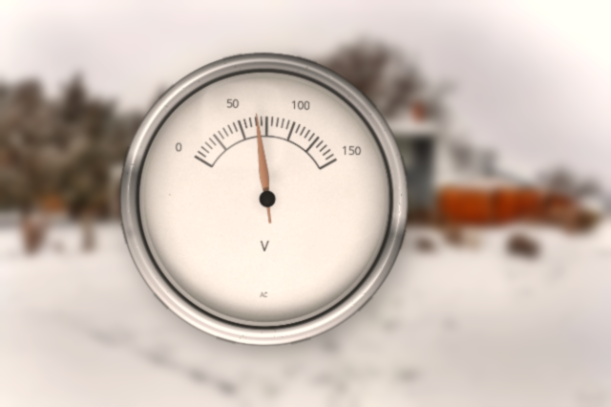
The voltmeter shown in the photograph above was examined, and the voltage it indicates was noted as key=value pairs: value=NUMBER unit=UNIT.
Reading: value=65 unit=V
